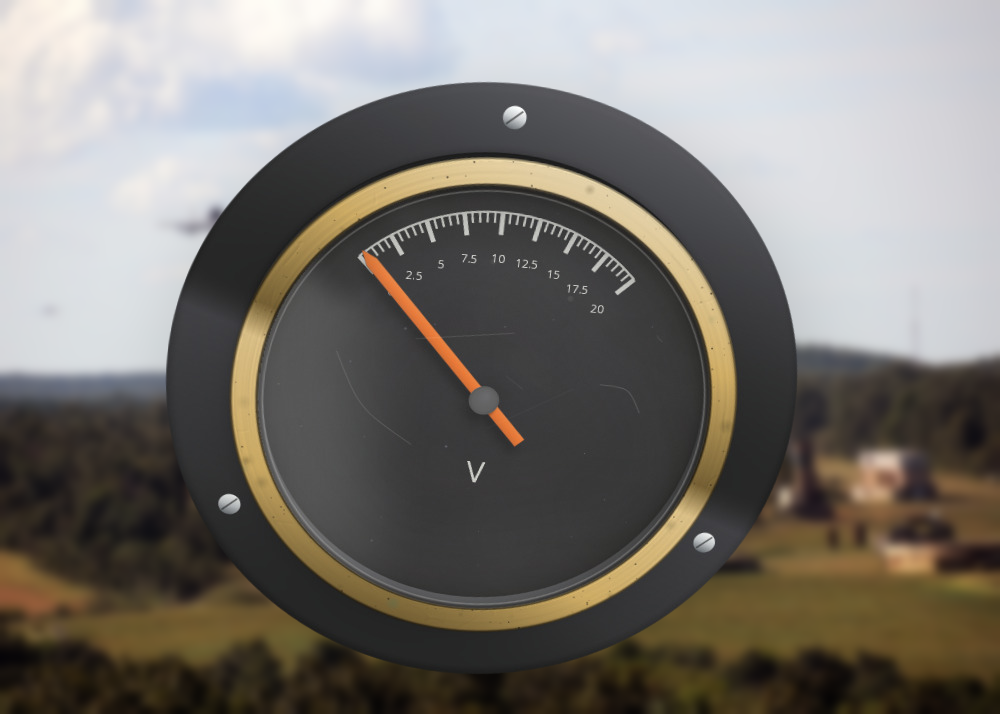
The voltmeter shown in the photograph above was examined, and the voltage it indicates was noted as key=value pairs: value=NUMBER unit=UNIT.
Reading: value=0.5 unit=V
